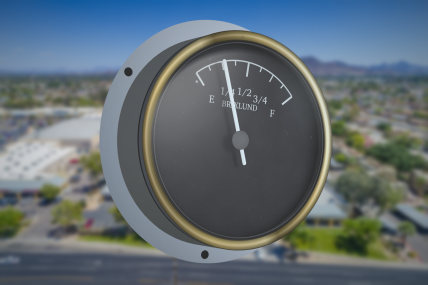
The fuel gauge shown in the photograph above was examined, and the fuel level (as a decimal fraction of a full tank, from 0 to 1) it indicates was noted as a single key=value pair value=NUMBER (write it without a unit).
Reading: value=0.25
